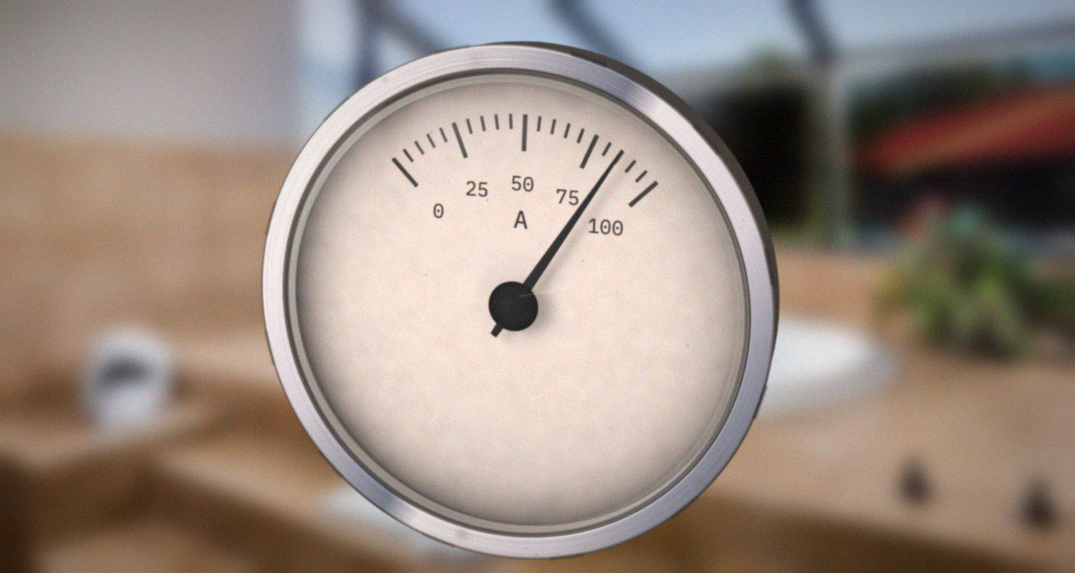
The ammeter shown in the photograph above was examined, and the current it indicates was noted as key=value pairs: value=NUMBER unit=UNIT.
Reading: value=85 unit=A
